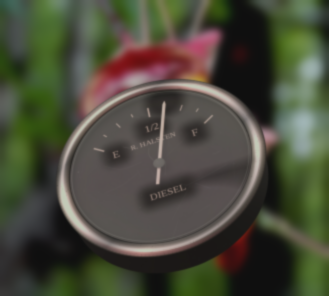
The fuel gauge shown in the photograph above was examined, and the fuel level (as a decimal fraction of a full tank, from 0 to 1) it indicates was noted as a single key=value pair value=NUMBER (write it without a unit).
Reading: value=0.625
